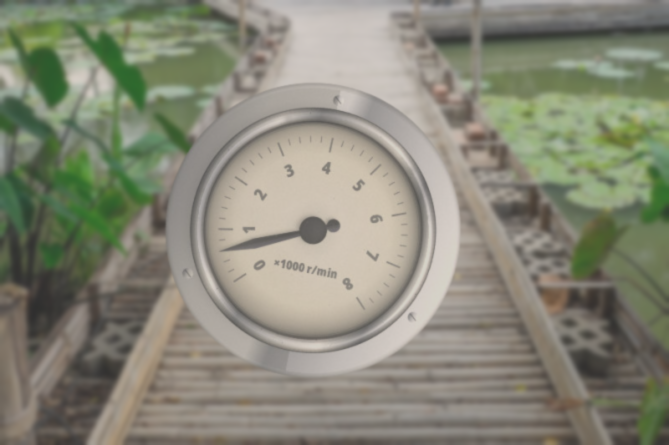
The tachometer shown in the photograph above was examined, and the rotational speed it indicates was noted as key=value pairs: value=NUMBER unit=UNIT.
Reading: value=600 unit=rpm
